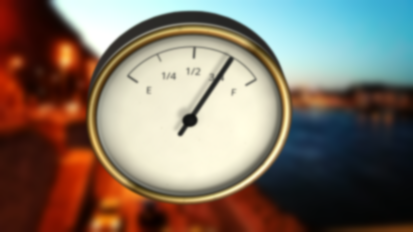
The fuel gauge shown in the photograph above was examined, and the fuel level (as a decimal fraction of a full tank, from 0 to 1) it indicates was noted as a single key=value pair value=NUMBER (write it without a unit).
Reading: value=0.75
